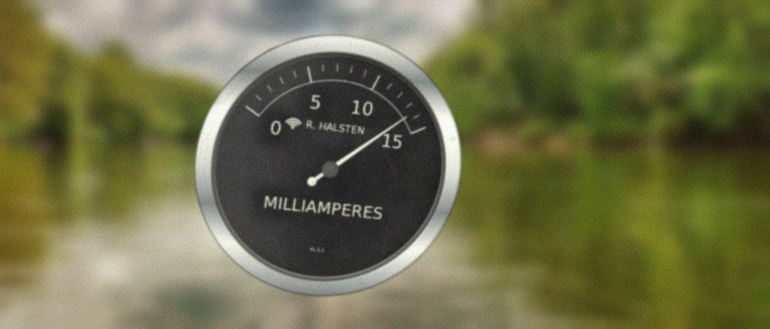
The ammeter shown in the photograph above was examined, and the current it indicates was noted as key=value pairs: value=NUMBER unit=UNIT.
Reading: value=13.5 unit=mA
